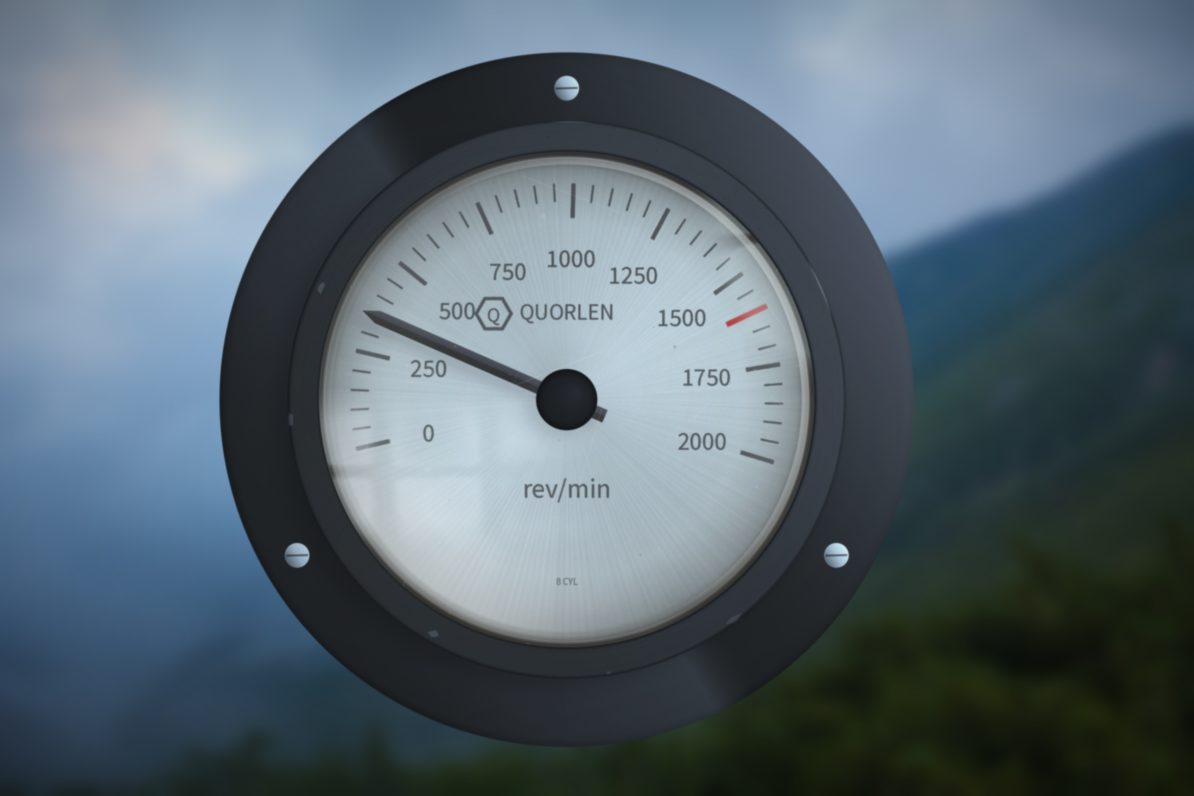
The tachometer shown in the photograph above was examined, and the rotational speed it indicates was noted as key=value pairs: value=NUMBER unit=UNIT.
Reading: value=350 unit=rpm
